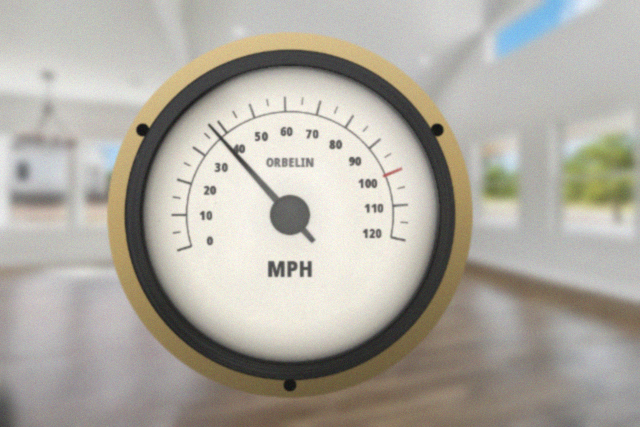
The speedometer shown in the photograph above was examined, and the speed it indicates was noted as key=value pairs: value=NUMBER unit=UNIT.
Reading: value=37.5 unit=mph
